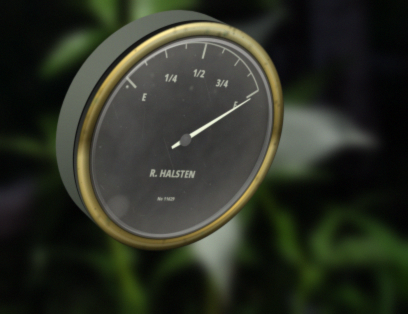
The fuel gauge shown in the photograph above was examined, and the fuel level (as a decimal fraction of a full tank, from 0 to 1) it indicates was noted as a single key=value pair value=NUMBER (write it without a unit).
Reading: value=1
